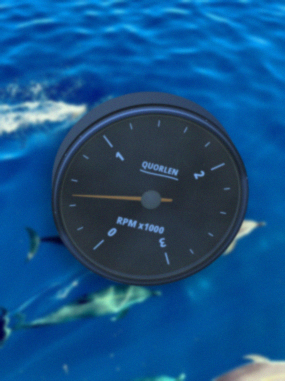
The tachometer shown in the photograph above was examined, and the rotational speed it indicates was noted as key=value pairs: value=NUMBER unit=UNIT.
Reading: value=500 unit=rpm
